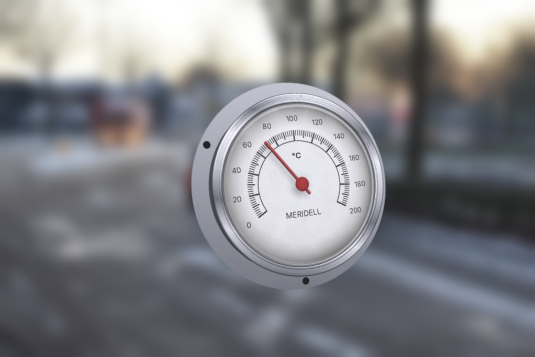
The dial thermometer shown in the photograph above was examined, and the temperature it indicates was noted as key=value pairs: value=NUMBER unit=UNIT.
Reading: value=70 unit=°C
